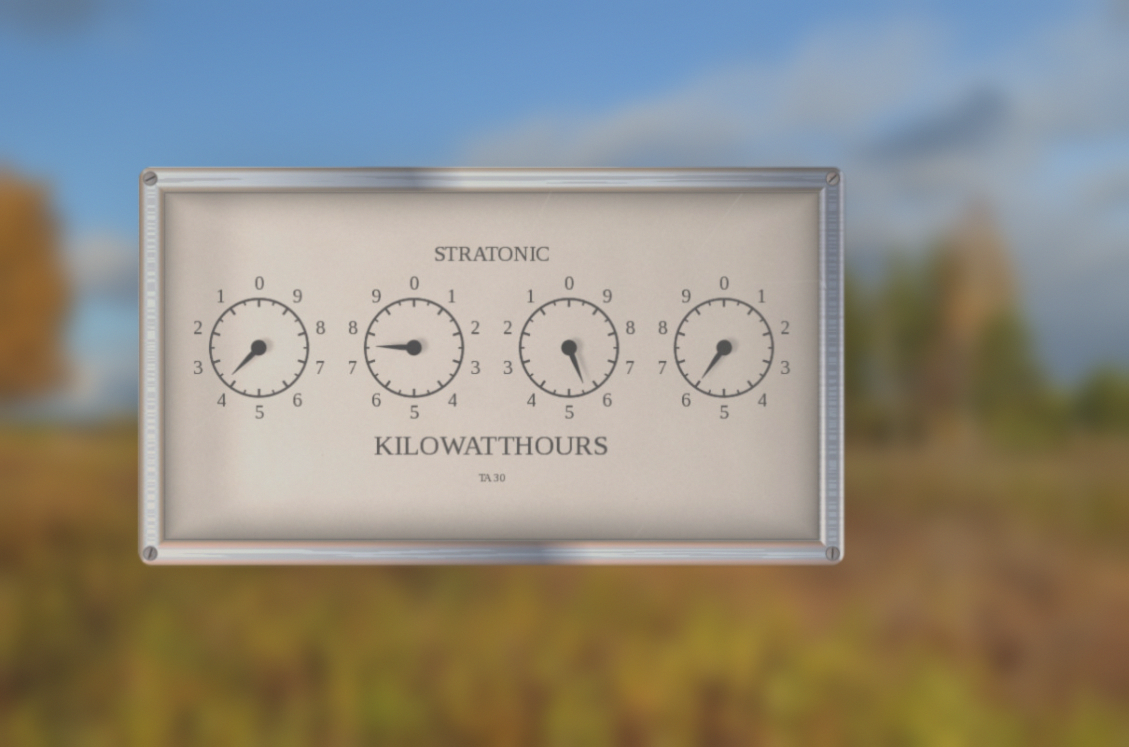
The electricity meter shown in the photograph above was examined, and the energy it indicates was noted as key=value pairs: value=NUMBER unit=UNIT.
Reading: value=3756 unit=kWh
